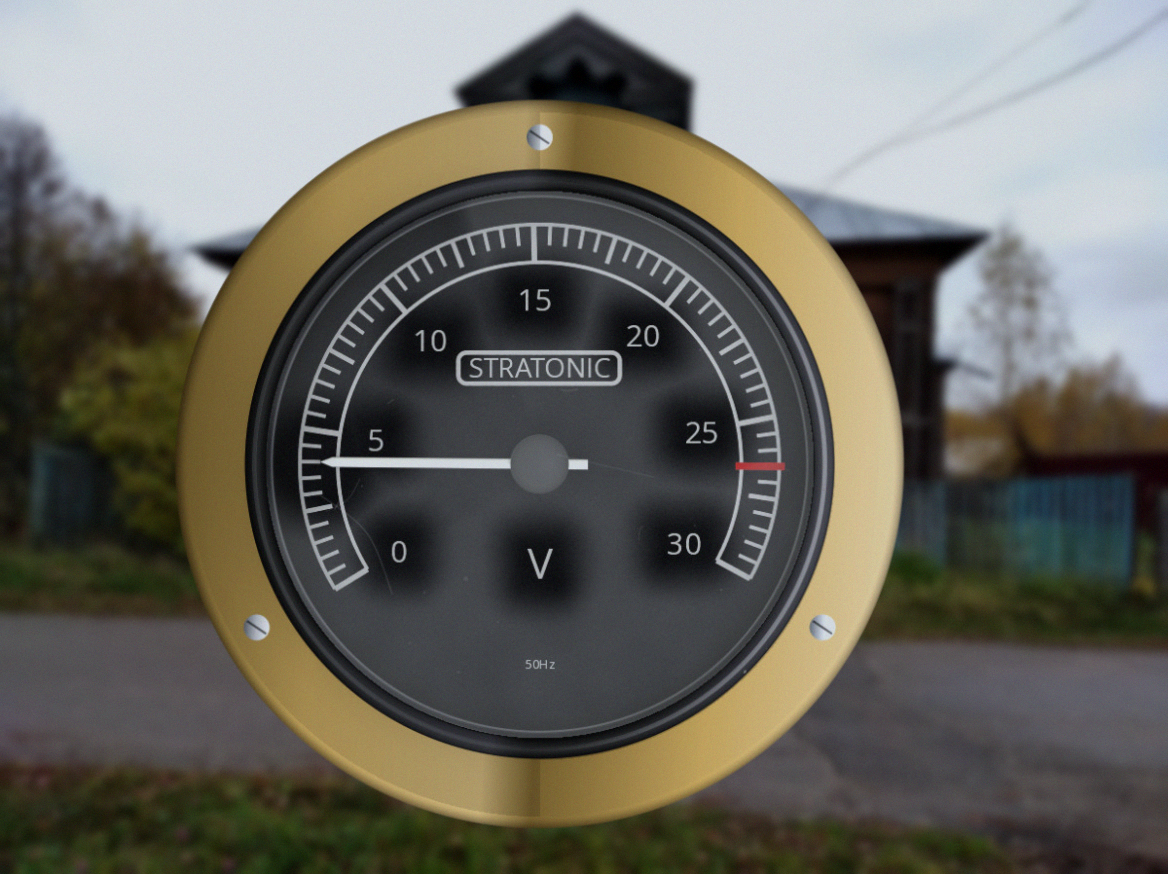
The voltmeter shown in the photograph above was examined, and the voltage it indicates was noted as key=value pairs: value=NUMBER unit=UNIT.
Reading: value=4 unit=V
